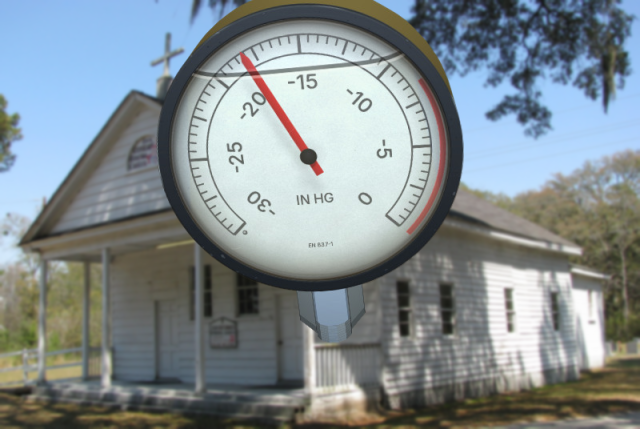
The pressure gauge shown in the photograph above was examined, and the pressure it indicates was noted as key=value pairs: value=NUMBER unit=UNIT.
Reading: value=-18 unit=inHg
